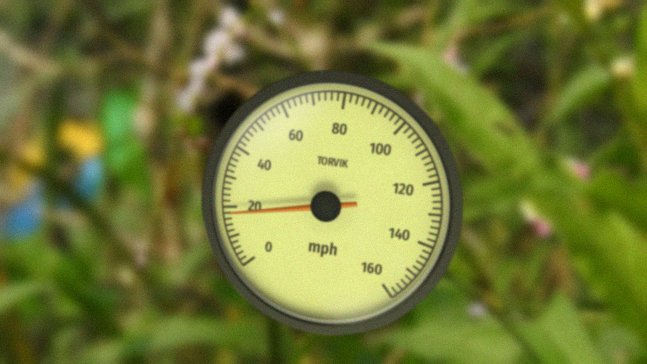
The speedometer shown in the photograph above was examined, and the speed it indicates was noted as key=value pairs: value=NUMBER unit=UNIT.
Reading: value=18 unit=mph
